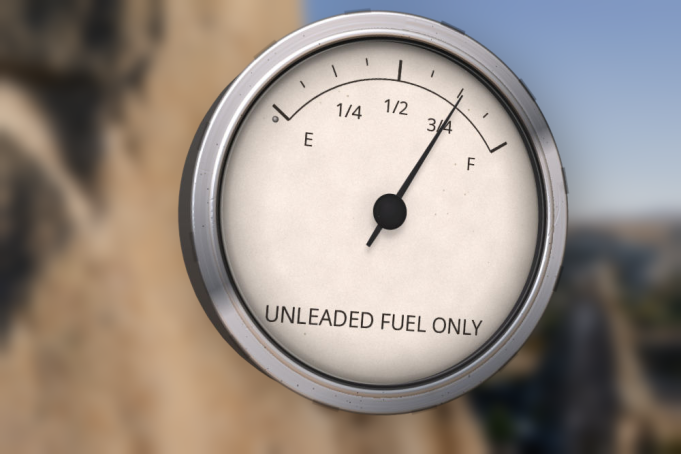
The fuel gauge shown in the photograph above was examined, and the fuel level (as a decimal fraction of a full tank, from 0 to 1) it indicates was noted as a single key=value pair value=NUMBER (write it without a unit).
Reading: value=0.75
